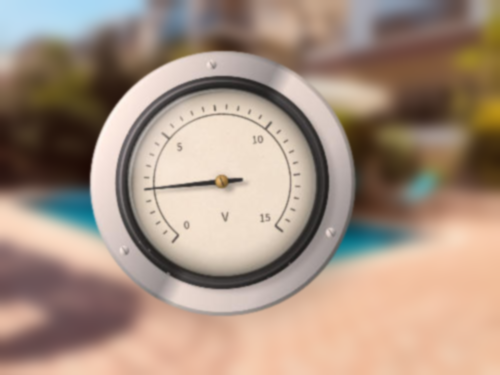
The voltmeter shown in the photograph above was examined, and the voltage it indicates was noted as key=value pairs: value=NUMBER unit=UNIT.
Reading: value=2.5 unit=V
